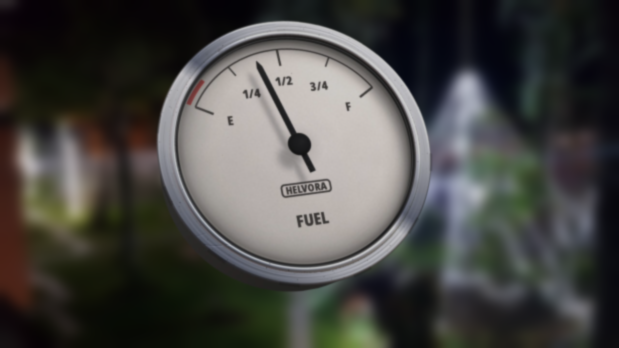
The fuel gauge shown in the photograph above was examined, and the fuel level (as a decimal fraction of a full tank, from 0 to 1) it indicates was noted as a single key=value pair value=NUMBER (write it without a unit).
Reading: value=0.375
